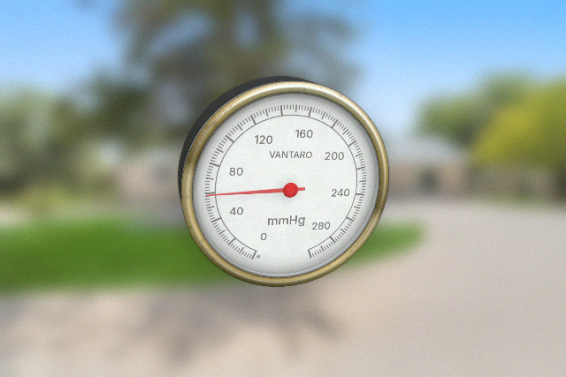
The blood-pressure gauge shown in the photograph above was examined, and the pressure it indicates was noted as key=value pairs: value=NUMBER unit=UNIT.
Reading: value=60 unit=mmHg
